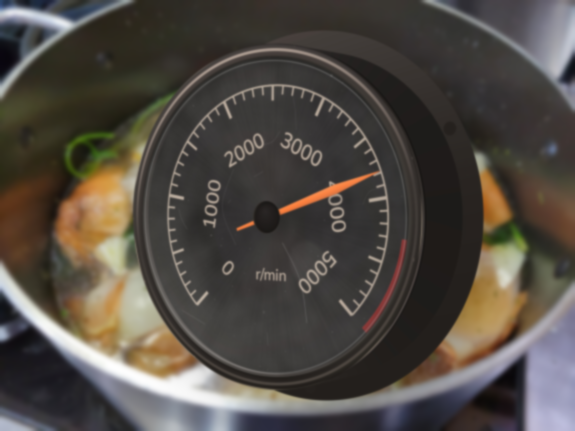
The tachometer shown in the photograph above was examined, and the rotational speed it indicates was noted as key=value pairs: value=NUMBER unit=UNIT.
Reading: value=3800 unit=rpm
